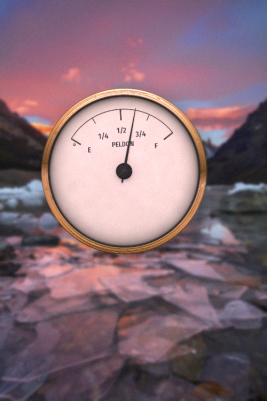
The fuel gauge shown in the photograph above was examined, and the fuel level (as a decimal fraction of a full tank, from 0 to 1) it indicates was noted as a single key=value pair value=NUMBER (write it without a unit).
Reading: value=0.625
